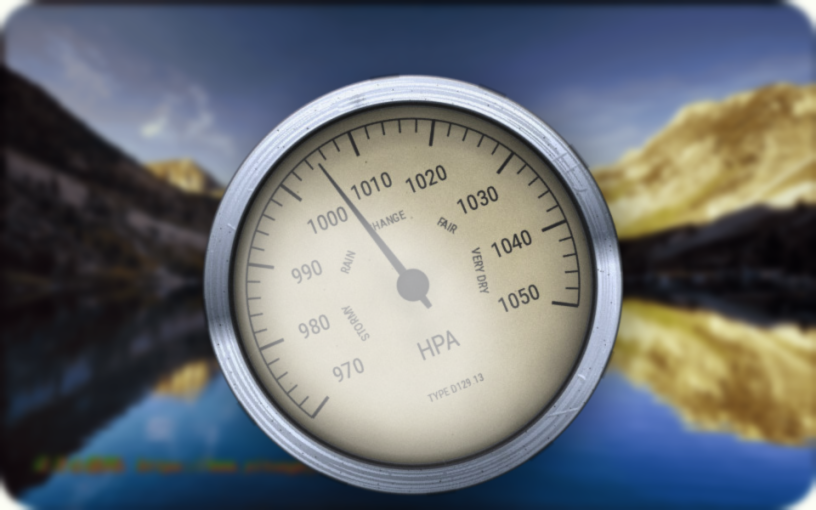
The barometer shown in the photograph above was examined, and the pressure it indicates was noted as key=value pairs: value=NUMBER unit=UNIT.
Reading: value=1005 unit=hPa
